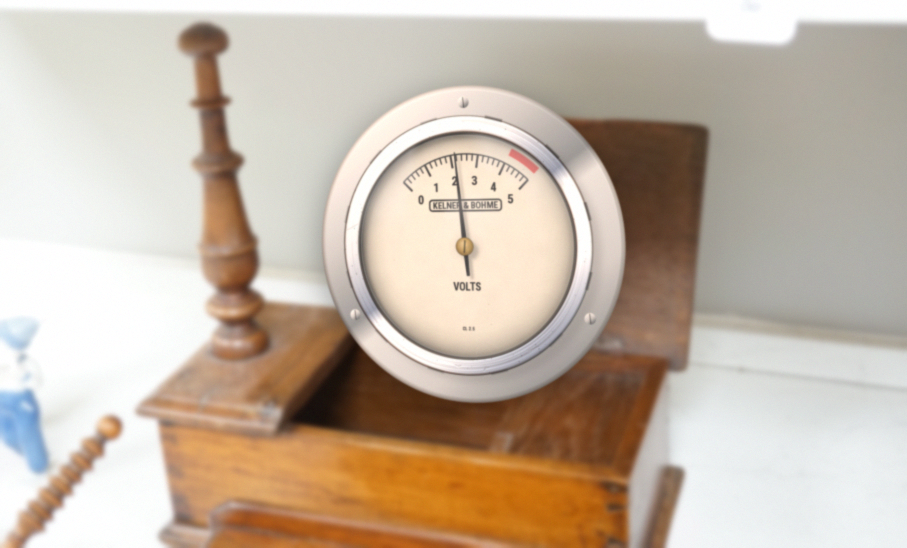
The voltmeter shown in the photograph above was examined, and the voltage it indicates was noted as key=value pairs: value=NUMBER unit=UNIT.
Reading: value=2.2 unit=V
